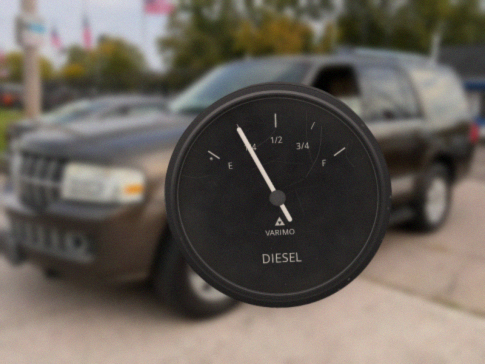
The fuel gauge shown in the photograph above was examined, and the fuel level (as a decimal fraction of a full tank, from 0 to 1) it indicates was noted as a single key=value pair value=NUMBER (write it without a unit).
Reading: value=0.25
